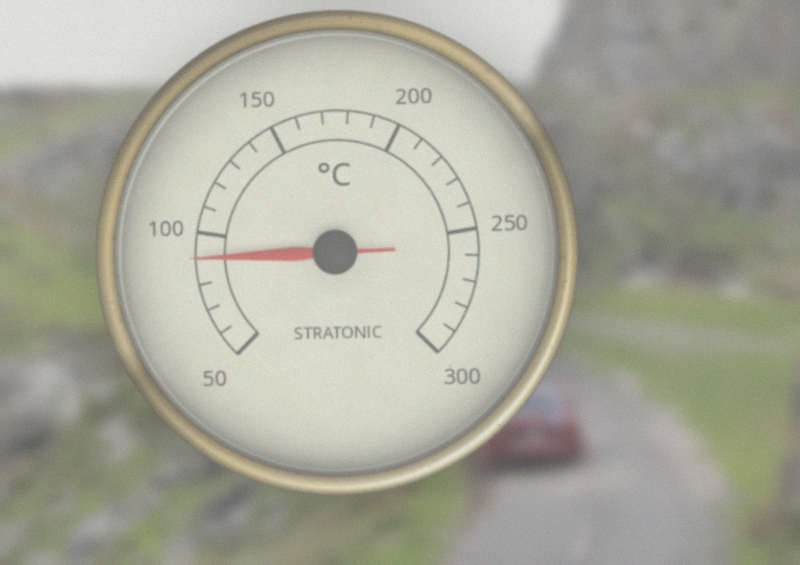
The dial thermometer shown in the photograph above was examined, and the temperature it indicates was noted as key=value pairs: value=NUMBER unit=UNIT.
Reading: value=90 unit=°C
